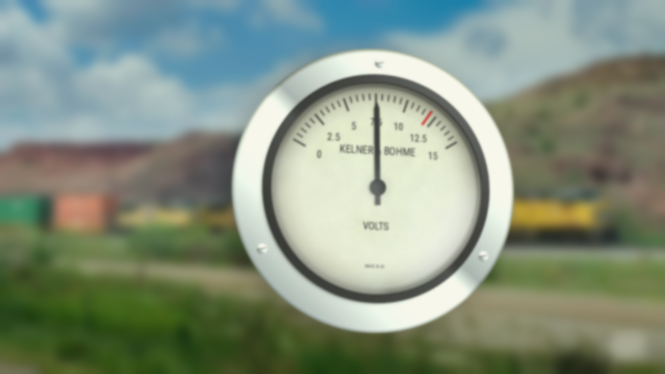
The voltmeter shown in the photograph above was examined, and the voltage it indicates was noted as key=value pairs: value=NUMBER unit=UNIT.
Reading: value=7.5 unit=V
